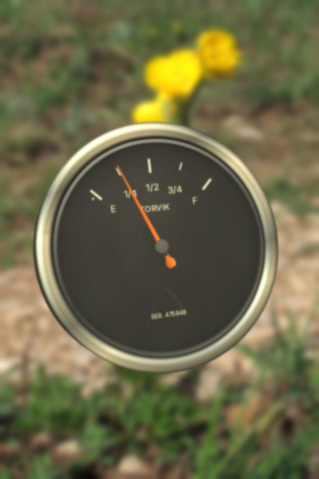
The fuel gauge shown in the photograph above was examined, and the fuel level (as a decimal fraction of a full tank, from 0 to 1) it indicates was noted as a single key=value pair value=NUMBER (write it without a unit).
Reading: value=0.25
